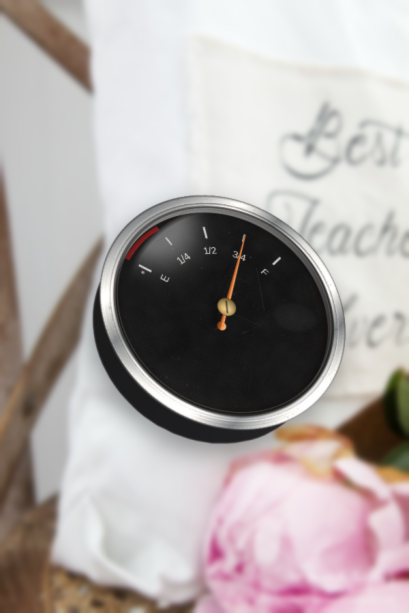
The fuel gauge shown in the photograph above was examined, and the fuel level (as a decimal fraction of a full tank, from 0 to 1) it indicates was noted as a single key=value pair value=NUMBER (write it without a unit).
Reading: value=0.75
